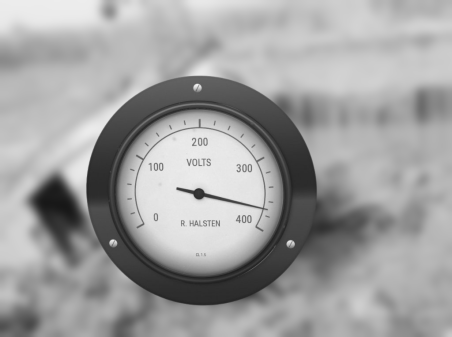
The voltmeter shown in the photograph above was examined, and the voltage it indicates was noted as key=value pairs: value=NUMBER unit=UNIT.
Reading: value=370 unit=V
